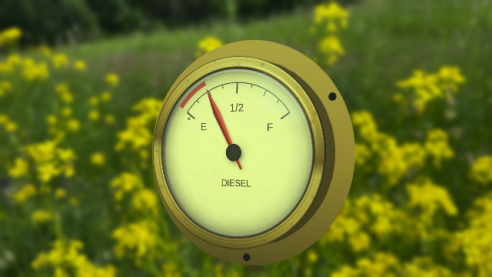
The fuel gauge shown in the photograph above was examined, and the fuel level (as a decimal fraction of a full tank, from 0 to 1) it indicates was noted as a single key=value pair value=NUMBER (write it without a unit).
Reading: value=0.25
